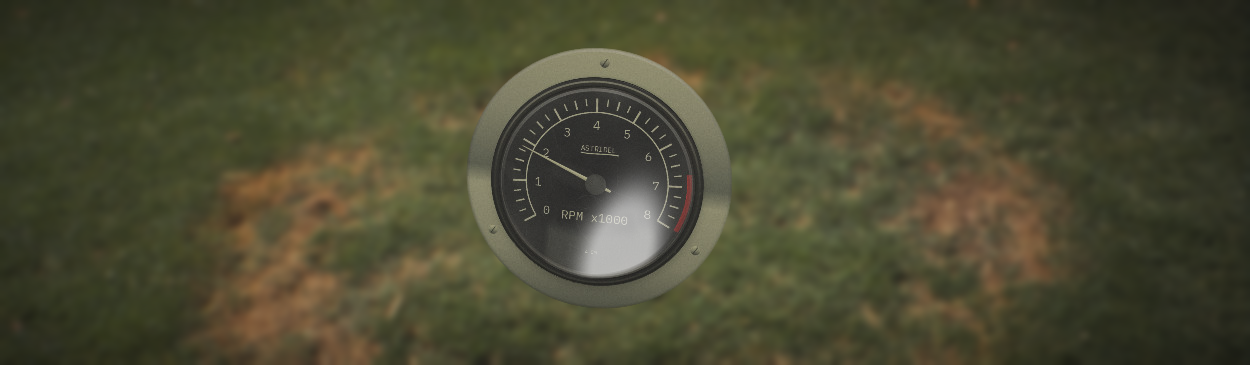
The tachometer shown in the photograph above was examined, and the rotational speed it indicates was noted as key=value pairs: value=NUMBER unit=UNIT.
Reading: value=1875 unit=rpm
